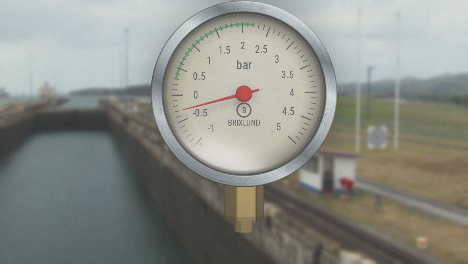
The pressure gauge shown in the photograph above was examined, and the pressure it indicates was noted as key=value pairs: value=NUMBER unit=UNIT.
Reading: value=-0.3 unit=bar
